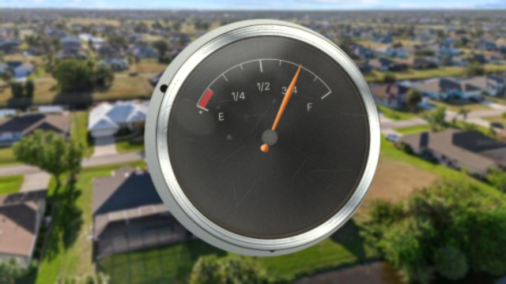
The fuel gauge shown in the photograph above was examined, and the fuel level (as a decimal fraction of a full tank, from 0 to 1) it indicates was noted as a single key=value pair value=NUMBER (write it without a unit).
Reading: value=0.75
